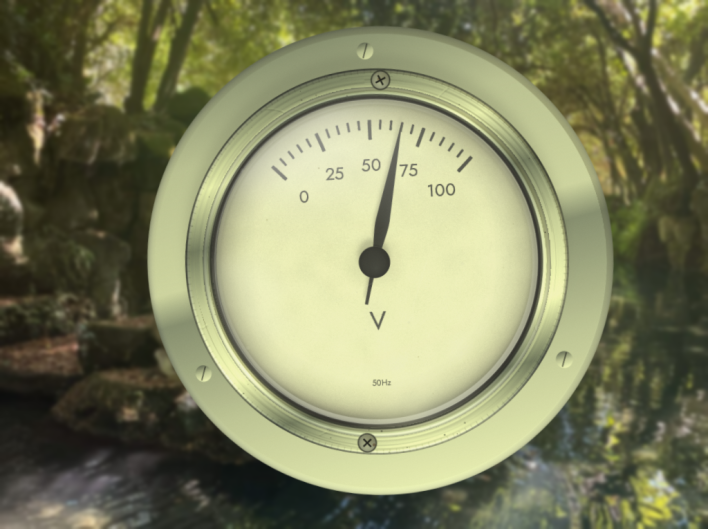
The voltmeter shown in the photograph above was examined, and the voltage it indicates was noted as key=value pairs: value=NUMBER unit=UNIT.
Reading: value=65 unit=V
